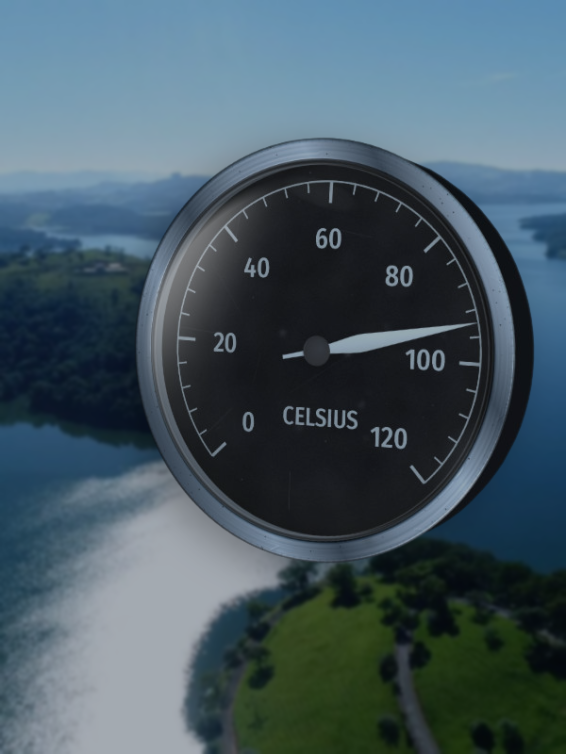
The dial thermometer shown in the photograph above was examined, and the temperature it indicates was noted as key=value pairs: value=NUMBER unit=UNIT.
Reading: value=94 unit=°C
